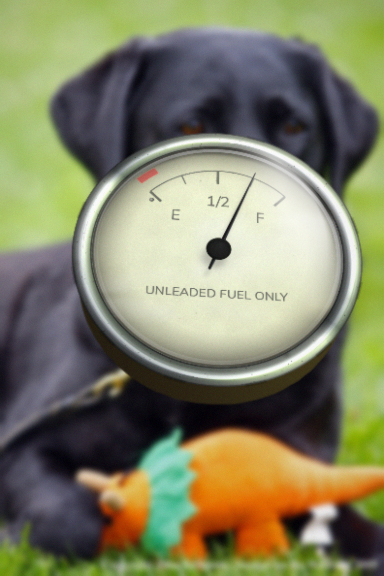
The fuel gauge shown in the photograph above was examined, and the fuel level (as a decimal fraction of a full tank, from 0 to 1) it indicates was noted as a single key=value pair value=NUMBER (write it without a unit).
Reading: value=0.75
